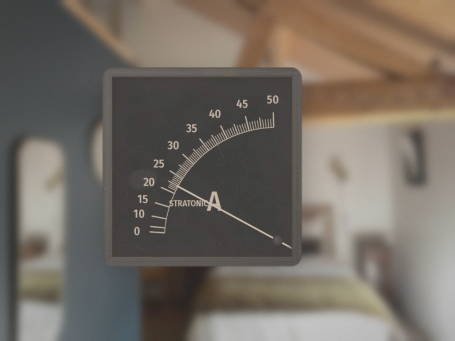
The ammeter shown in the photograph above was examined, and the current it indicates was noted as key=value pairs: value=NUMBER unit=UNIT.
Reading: value=22.5 unit=A
